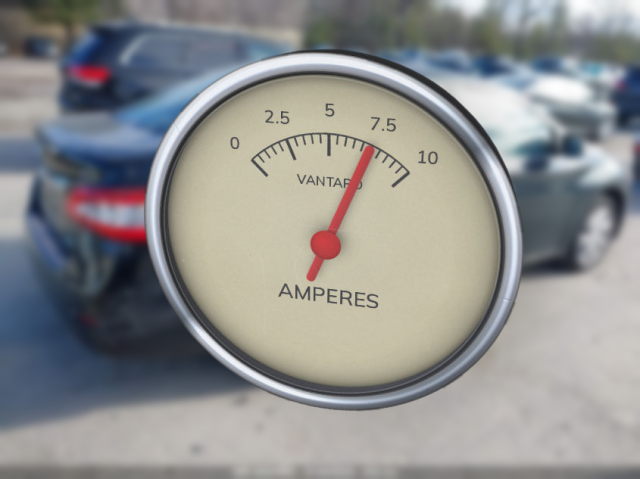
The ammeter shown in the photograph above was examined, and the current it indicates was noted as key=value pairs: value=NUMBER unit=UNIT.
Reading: value=7.5 unit=A
